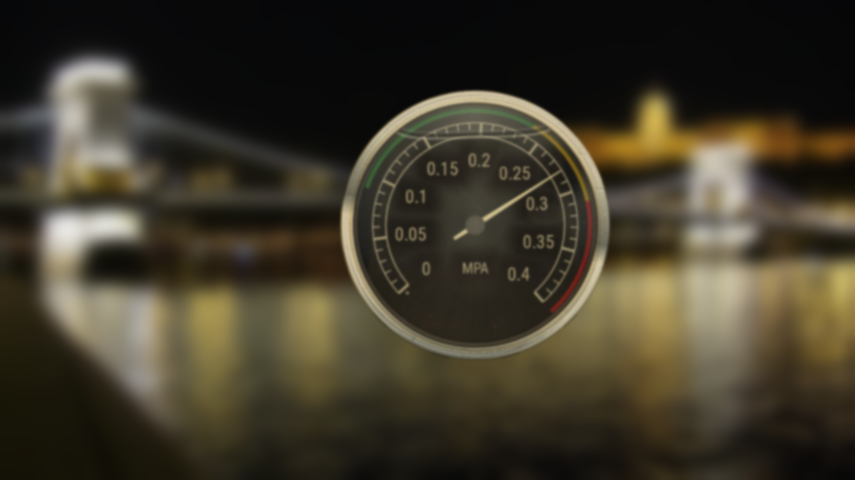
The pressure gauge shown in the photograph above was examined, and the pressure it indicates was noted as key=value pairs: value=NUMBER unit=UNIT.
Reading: value=0.28 unit=MPa
